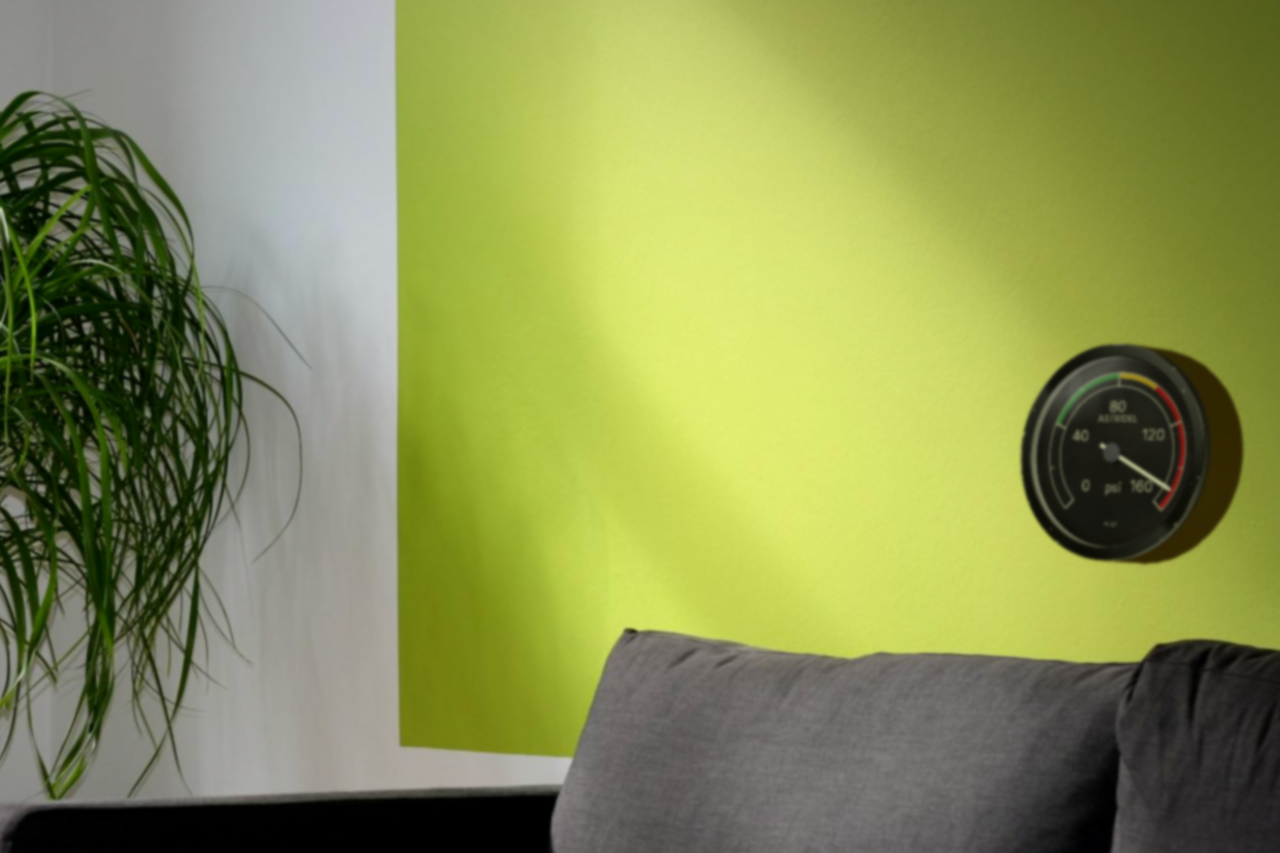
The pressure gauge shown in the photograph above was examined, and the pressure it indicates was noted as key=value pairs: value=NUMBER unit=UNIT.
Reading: value=150 unit=psi
